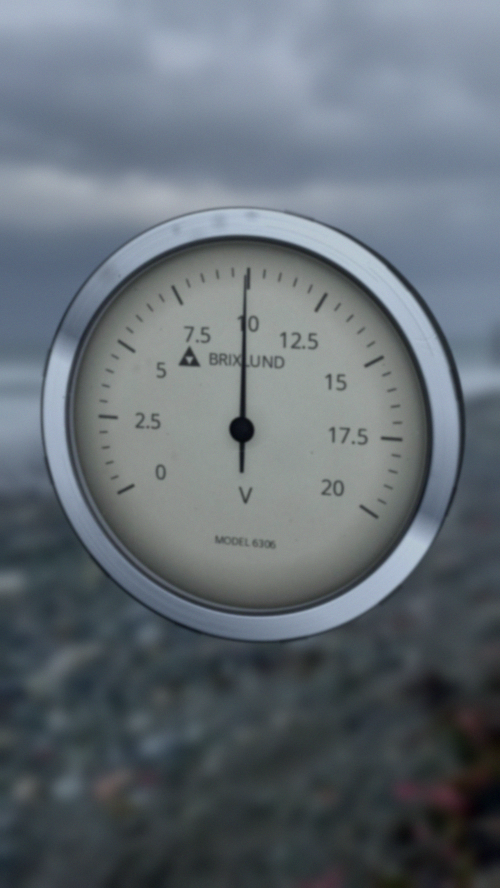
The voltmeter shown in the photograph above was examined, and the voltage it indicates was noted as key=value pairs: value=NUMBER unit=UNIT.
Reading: value=10 unit=V
